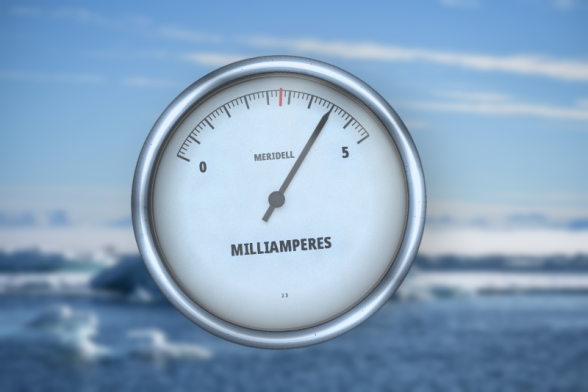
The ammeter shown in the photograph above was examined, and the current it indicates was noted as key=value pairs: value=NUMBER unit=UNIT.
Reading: value=4 unit=mA
